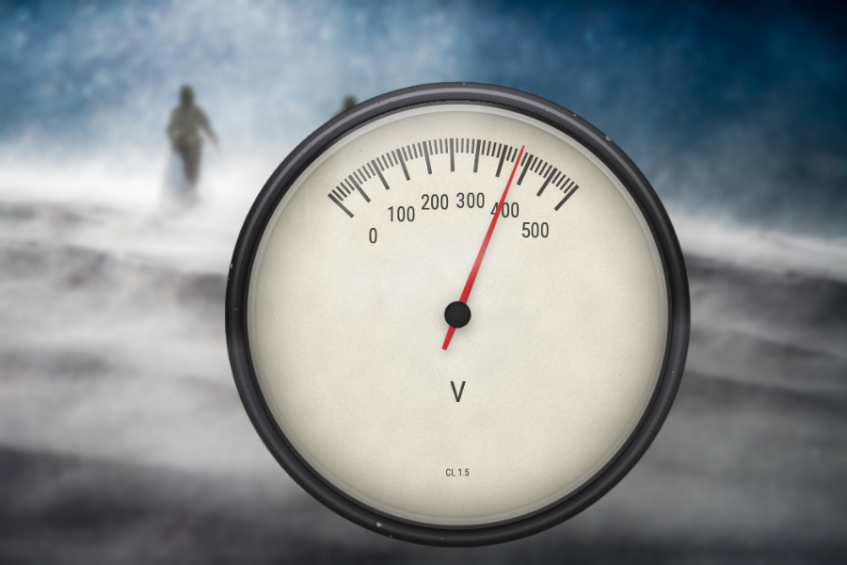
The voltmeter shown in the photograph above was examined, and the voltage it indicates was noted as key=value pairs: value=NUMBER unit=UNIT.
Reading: value=380 unit=V
